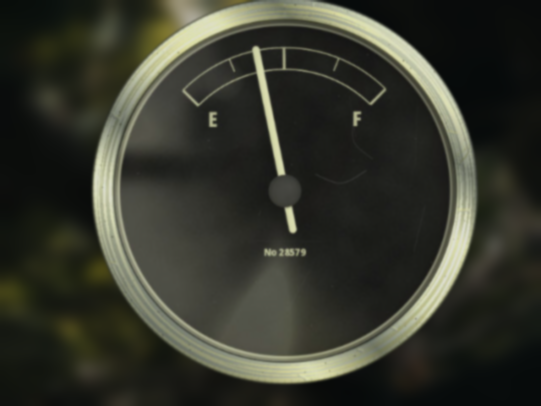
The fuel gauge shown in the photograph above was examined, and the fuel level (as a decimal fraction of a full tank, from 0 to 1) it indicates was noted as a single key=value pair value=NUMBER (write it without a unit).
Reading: value=0.375
